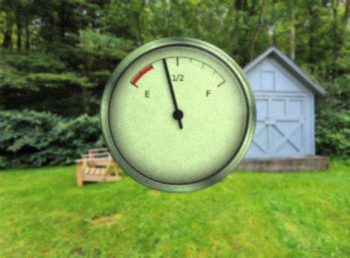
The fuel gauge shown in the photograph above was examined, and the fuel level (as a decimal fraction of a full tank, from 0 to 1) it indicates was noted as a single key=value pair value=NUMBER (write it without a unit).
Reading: value=0.375
